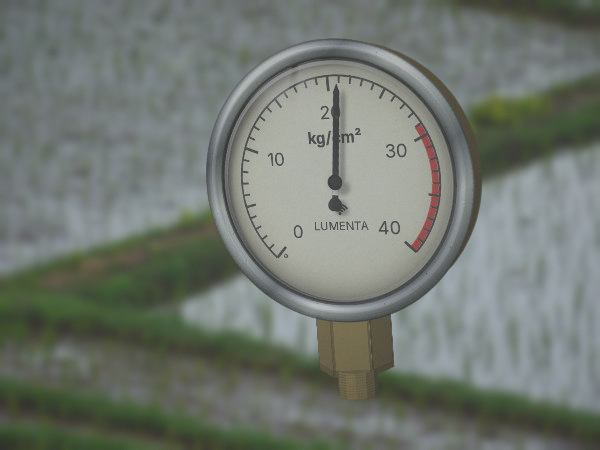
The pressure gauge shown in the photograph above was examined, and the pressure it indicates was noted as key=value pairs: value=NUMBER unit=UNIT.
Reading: value=21 unit=kg/cm²
